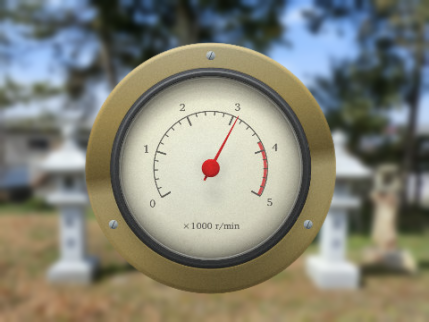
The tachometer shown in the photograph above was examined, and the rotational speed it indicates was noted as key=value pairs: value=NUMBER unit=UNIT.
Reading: value=3100 unit=rpm
